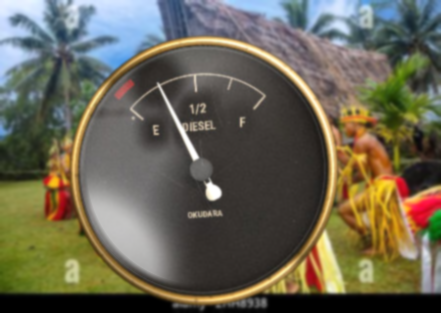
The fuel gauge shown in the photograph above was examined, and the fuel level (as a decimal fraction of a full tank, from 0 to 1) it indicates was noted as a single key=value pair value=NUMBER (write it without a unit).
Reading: value=0.25
